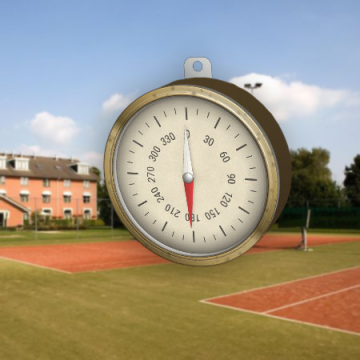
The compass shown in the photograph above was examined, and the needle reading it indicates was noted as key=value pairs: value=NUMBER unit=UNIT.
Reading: value=180 unit=°
